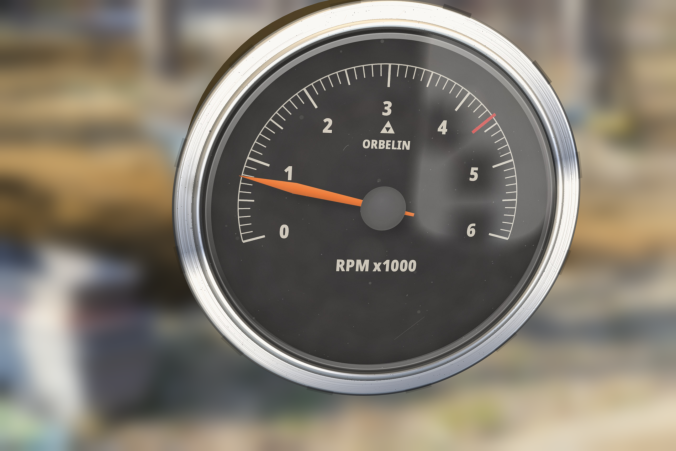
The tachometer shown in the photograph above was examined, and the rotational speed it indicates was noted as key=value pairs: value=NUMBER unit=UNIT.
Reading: value=800 unit=rpm
